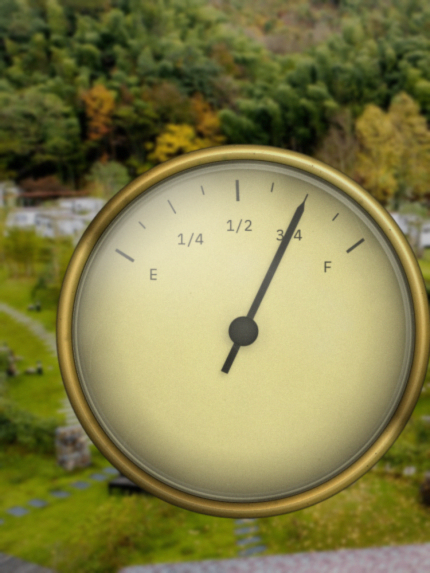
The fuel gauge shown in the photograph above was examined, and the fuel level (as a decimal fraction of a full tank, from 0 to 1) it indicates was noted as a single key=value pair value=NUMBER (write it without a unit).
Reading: value=0.75
